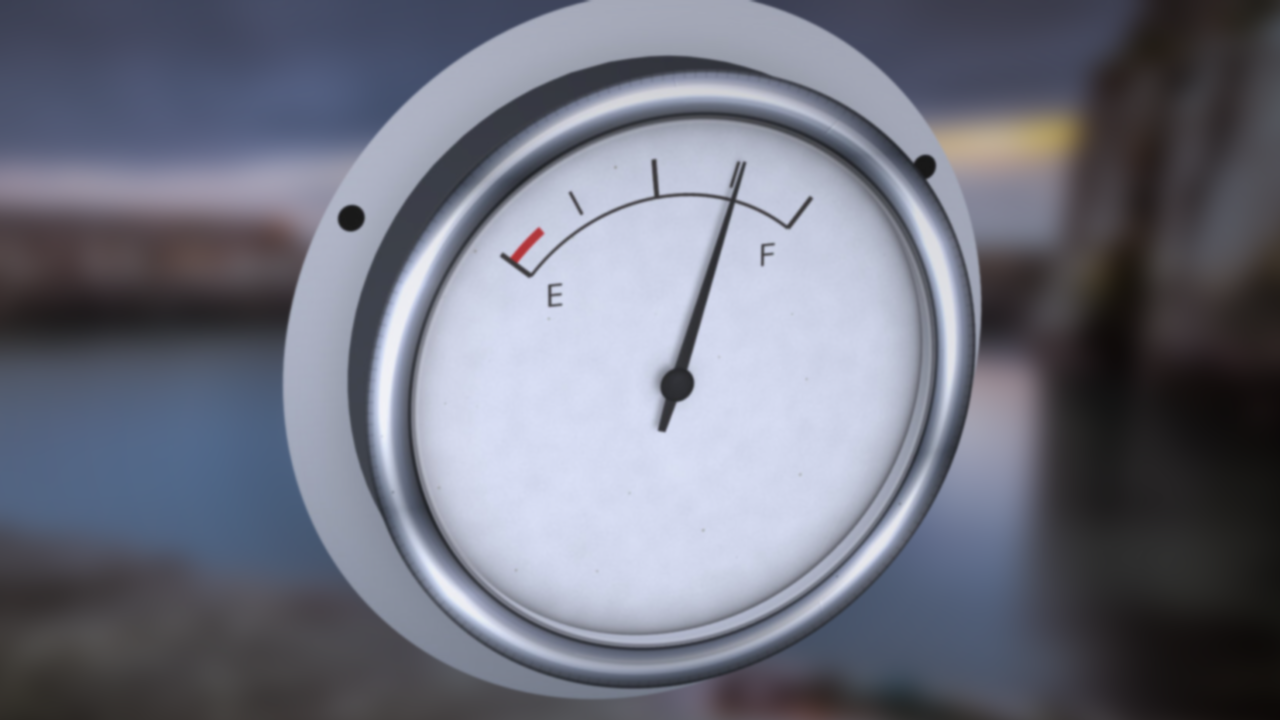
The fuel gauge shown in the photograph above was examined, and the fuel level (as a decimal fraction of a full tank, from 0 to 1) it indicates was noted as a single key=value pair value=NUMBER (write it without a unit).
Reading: value=0.75
